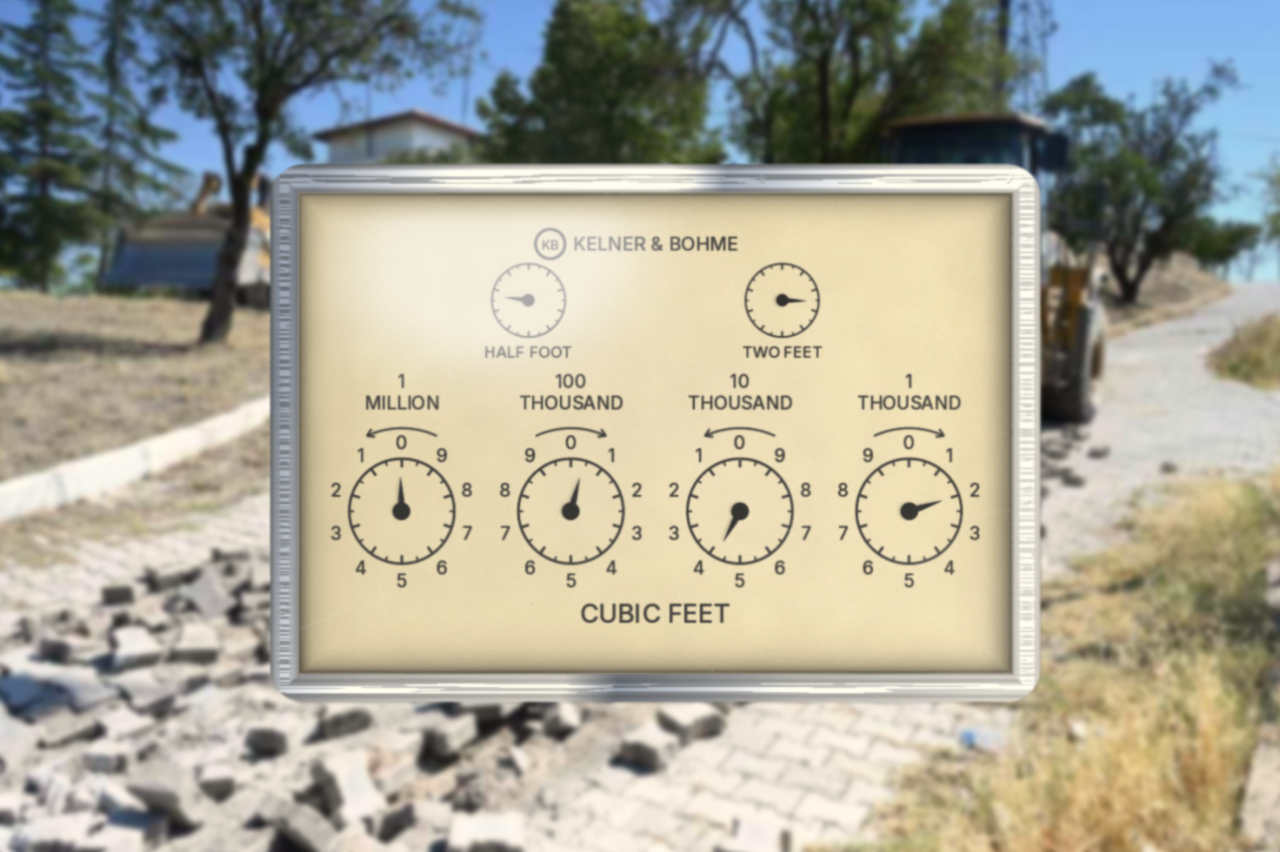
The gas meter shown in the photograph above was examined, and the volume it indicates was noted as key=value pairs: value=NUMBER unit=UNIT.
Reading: value=4200 unit=ft³
